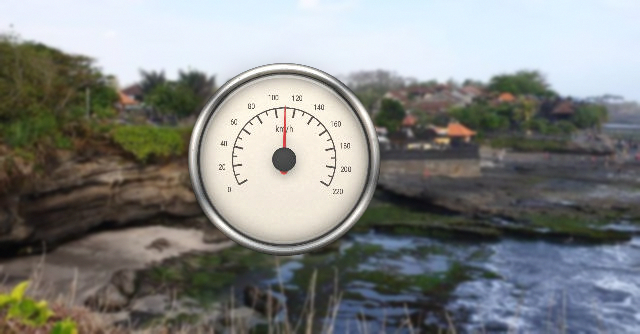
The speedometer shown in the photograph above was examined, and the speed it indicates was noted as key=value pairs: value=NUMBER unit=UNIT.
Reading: value=110 unit=km/h
